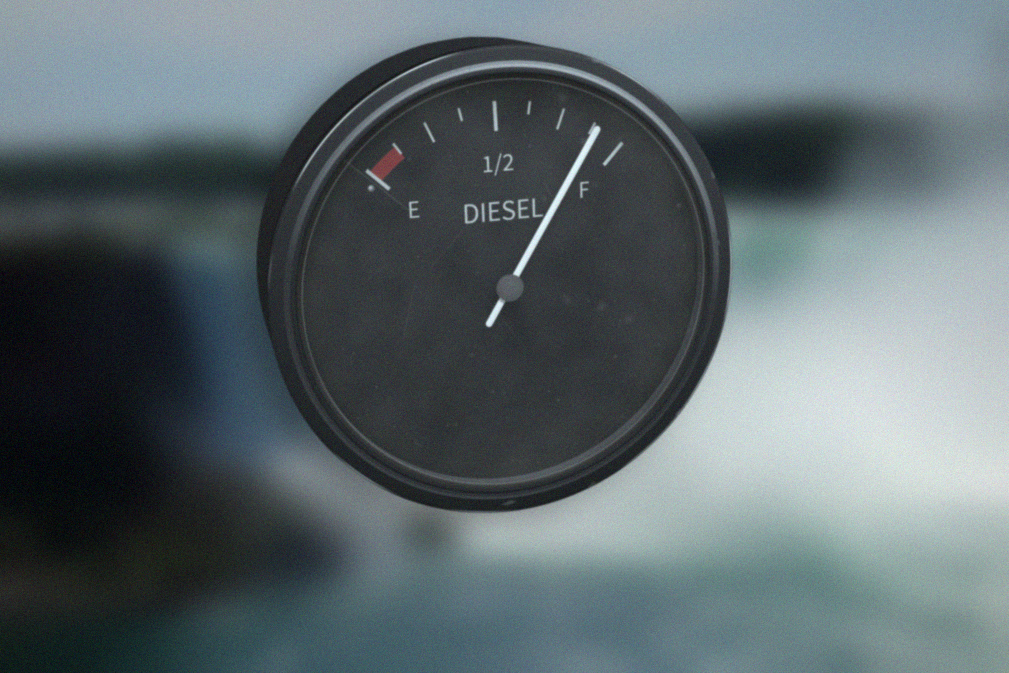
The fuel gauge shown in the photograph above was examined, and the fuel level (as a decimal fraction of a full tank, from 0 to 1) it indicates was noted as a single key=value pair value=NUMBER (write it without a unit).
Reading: value=0.875
